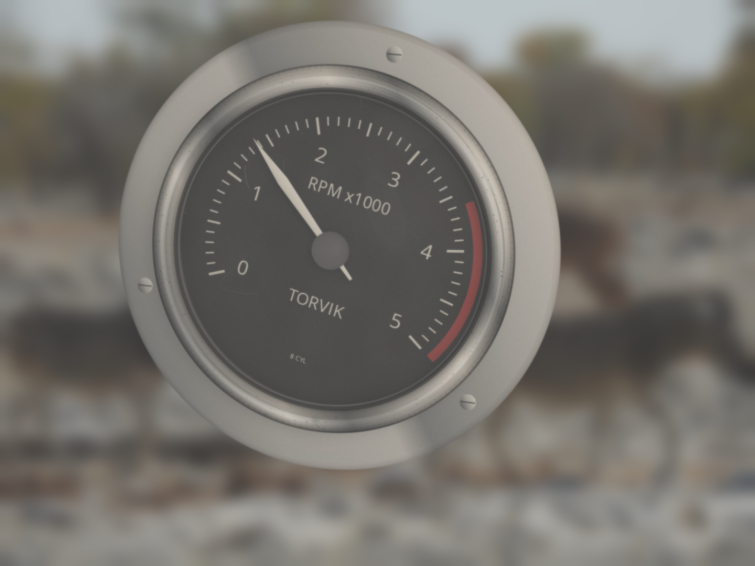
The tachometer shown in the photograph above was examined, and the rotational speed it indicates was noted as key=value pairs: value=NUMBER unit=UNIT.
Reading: value=1400 unit=rpm
